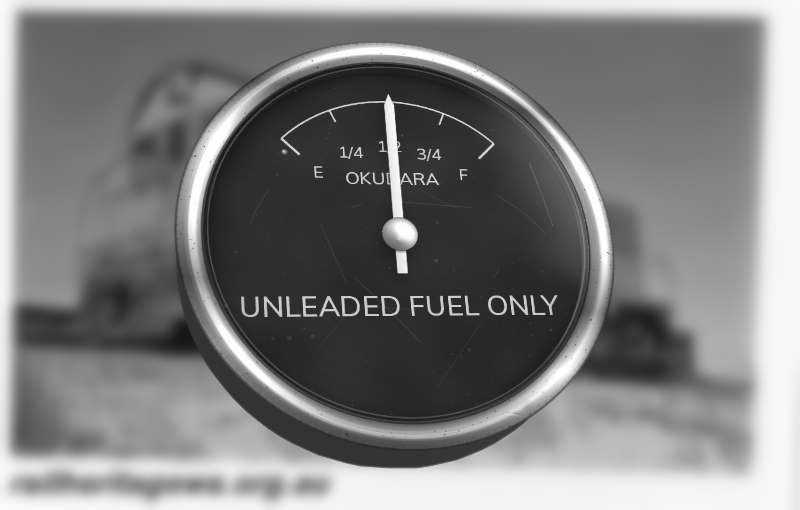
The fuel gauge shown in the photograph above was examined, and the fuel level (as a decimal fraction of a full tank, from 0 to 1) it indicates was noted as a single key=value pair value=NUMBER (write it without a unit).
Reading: value=0.5
